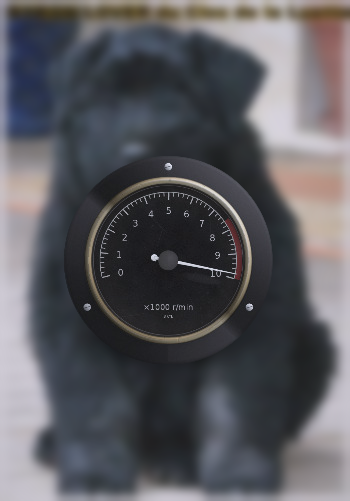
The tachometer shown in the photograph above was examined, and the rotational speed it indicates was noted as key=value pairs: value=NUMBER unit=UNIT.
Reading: value=9800 unit=rpm
